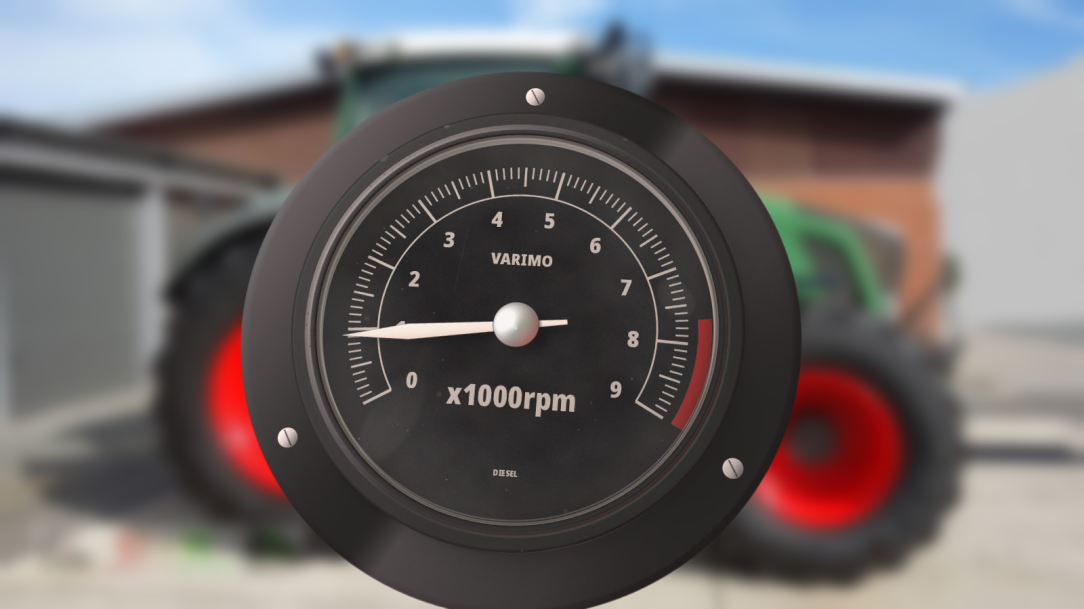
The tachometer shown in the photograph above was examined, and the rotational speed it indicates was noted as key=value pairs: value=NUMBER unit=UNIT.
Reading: value=900 unit=rpm
